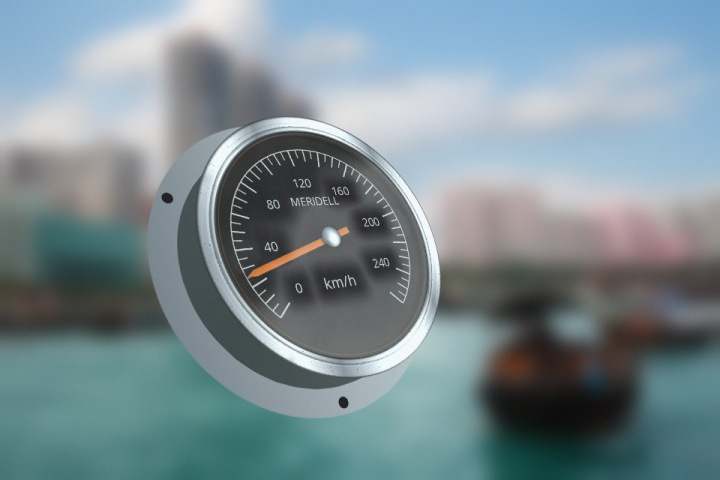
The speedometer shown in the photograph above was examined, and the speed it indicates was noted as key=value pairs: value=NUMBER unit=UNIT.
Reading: value=25 unit=km/h
